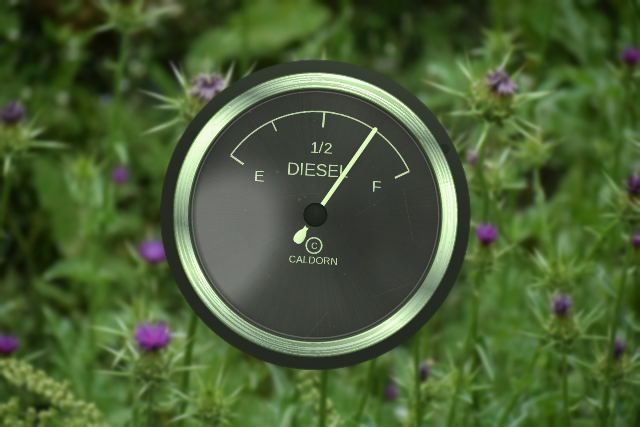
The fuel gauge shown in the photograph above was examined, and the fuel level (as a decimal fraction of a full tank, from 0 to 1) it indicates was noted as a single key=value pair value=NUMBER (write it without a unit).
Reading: value=0.75
